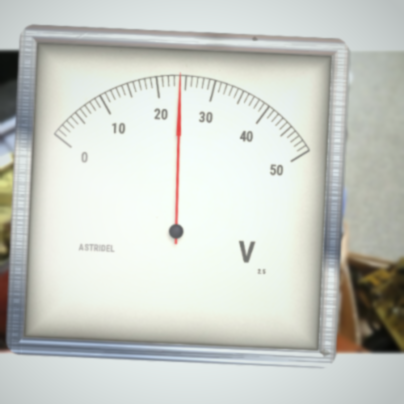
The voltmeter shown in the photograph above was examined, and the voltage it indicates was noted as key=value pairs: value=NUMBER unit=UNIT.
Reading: value=24 unit=V
